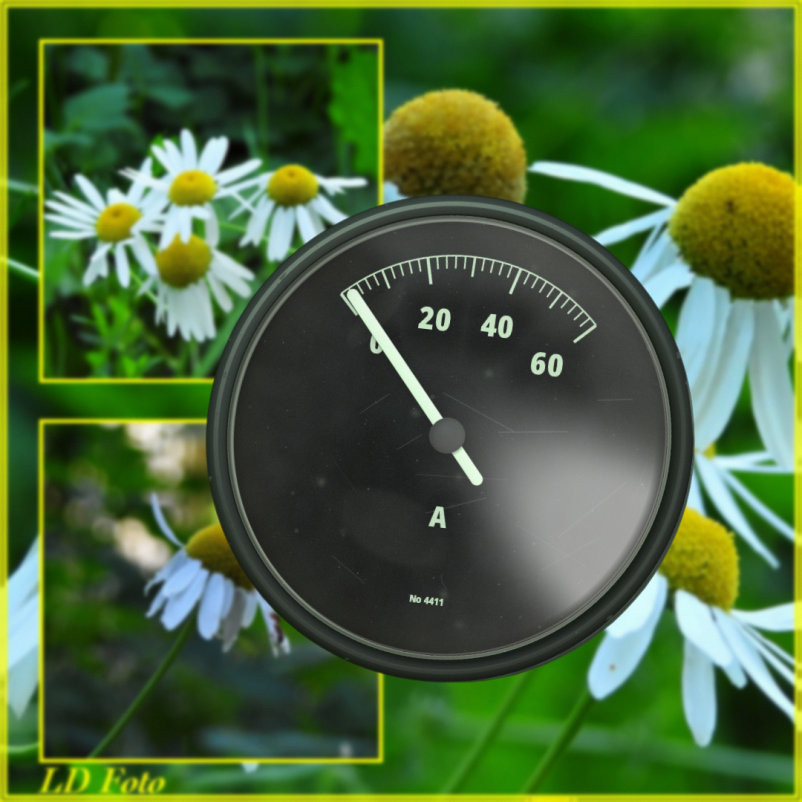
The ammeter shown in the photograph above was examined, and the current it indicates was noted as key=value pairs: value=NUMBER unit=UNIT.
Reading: value=2 unit=A
